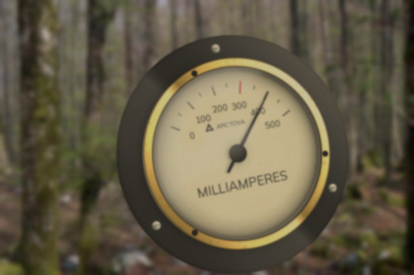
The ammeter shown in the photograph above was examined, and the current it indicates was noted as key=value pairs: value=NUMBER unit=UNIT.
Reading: value=400 unit=mA
